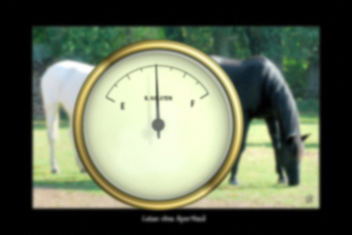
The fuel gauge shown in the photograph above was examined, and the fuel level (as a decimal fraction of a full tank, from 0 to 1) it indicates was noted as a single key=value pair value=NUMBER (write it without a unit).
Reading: value=0.5
